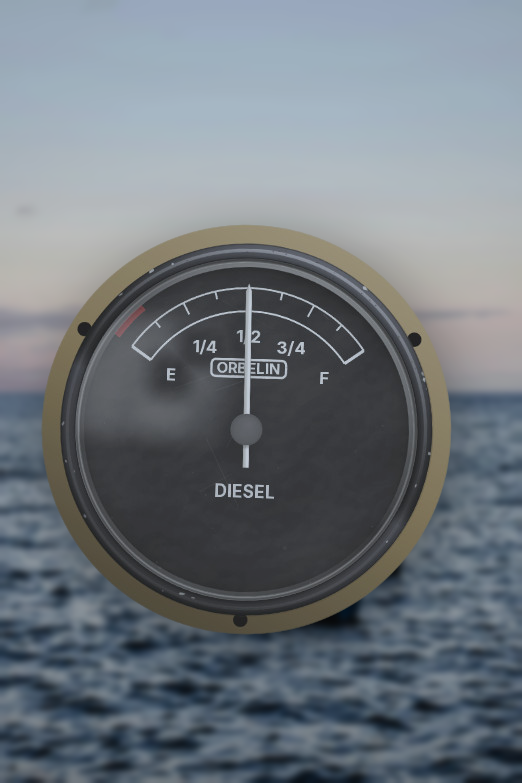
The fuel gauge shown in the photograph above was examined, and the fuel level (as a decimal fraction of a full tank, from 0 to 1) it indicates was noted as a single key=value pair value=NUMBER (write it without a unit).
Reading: value=0.5
